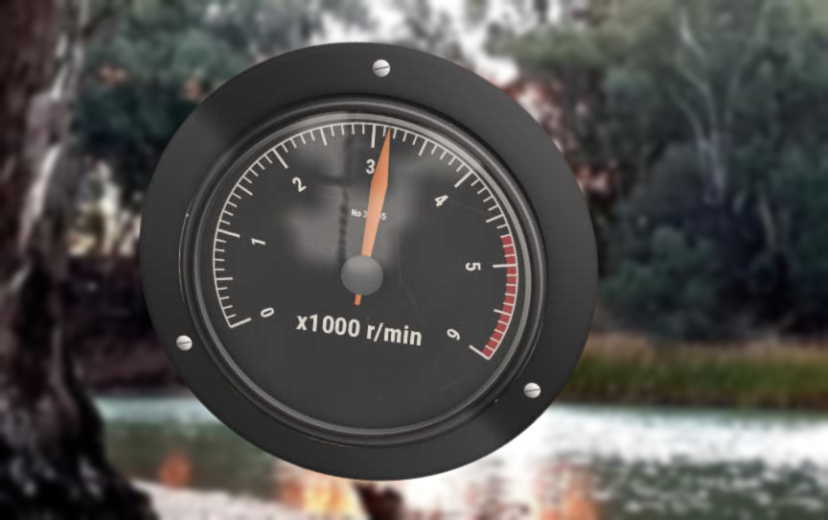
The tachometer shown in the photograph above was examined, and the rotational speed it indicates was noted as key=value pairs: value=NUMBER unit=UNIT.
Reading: value=3150 unit=rpm
